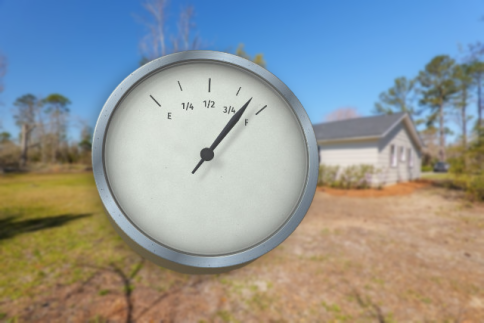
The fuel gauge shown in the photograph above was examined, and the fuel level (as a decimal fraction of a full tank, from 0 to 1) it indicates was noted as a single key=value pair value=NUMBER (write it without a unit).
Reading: value=0.875
